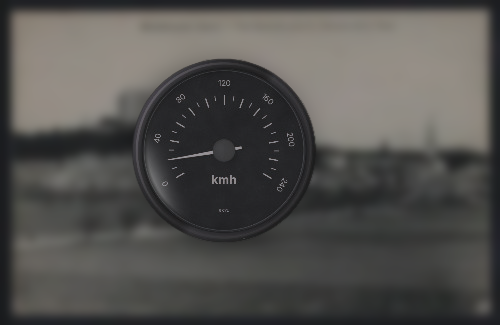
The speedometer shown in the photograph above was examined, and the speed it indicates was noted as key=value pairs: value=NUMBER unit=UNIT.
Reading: value=20 unit=km/h
